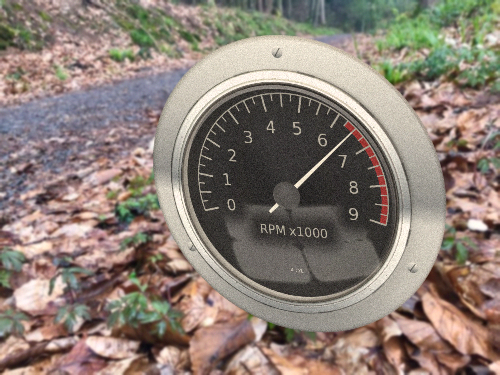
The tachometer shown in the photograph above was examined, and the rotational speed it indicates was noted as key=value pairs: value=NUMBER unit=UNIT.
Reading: value=6500 unit=rpm
